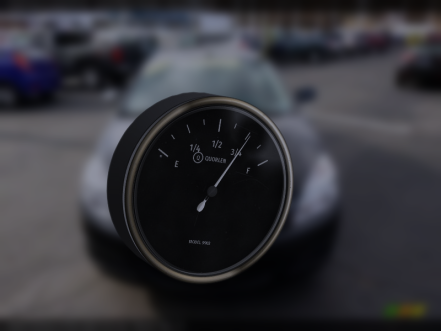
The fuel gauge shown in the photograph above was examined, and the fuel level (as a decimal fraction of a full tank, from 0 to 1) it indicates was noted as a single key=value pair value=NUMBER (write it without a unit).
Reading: value=0.75
